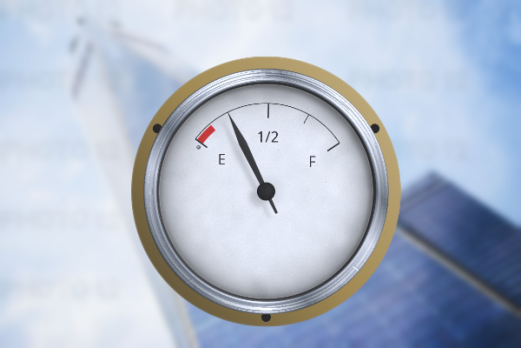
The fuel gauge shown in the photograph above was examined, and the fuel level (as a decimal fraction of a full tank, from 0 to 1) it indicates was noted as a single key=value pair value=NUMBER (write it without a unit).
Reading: value=0.25
